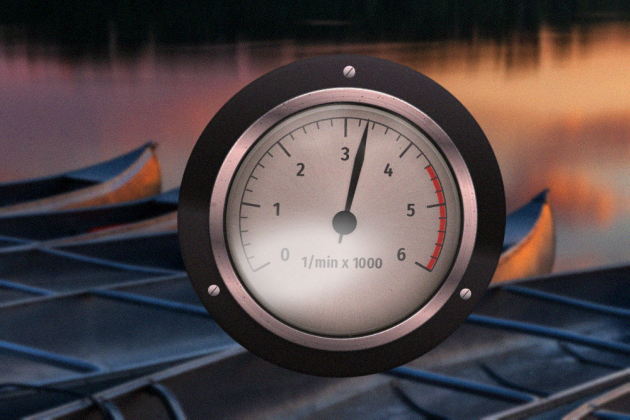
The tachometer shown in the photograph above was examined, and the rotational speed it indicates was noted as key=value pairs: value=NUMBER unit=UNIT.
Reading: value=3300 unit=rpm
